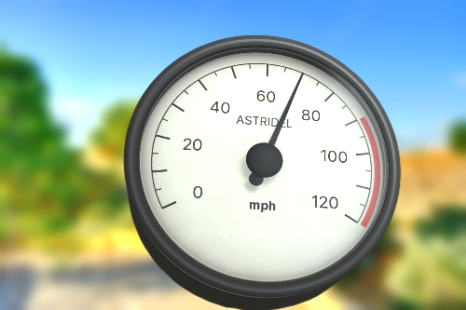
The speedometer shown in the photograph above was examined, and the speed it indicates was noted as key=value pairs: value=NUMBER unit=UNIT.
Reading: value=70 unit=mph
